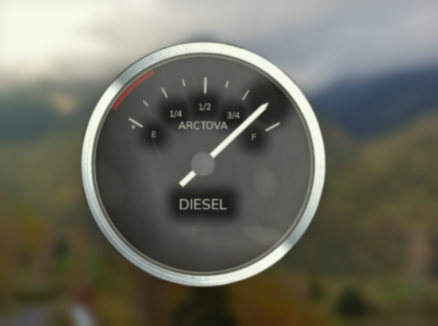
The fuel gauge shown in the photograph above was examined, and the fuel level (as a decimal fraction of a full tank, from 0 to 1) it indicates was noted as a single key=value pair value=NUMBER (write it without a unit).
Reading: value=0.875
